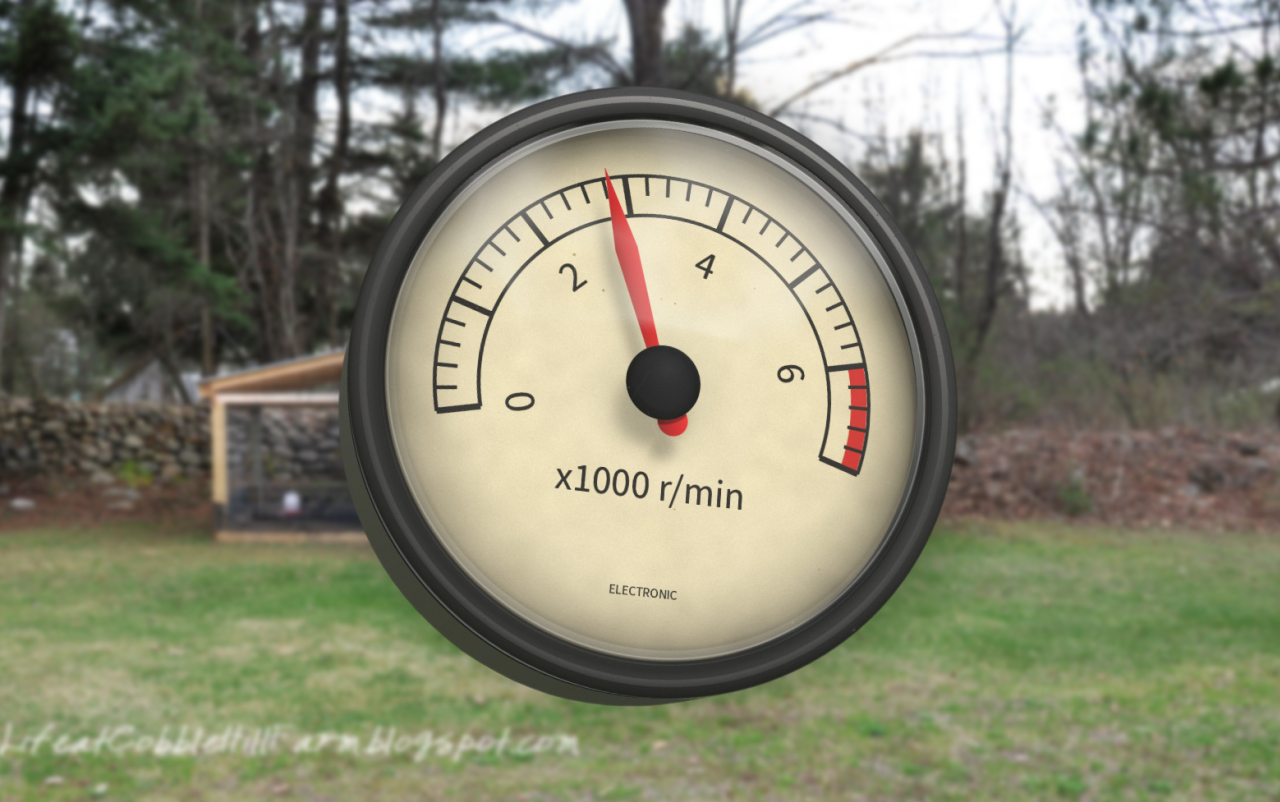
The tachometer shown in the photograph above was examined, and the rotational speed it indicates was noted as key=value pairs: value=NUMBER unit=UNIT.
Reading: value=2800 unit=rpm
